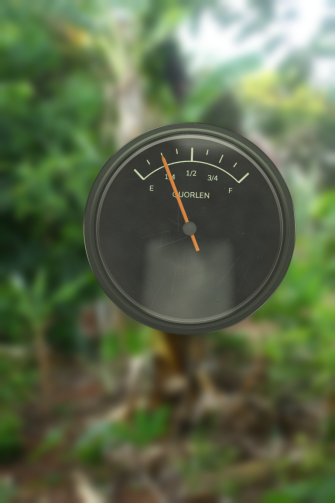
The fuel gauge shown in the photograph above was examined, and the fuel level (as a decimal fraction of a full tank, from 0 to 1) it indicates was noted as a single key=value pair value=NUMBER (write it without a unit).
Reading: value=0.25
